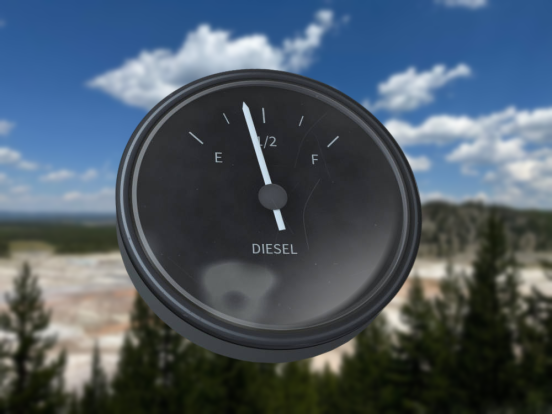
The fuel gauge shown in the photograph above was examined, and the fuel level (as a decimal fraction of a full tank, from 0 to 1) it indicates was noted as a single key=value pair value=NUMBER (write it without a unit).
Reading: value=0.375
